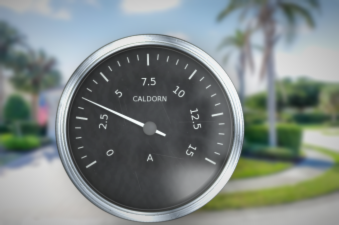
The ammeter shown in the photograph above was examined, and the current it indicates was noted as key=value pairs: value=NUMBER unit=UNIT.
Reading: value=3.5 unit=A
